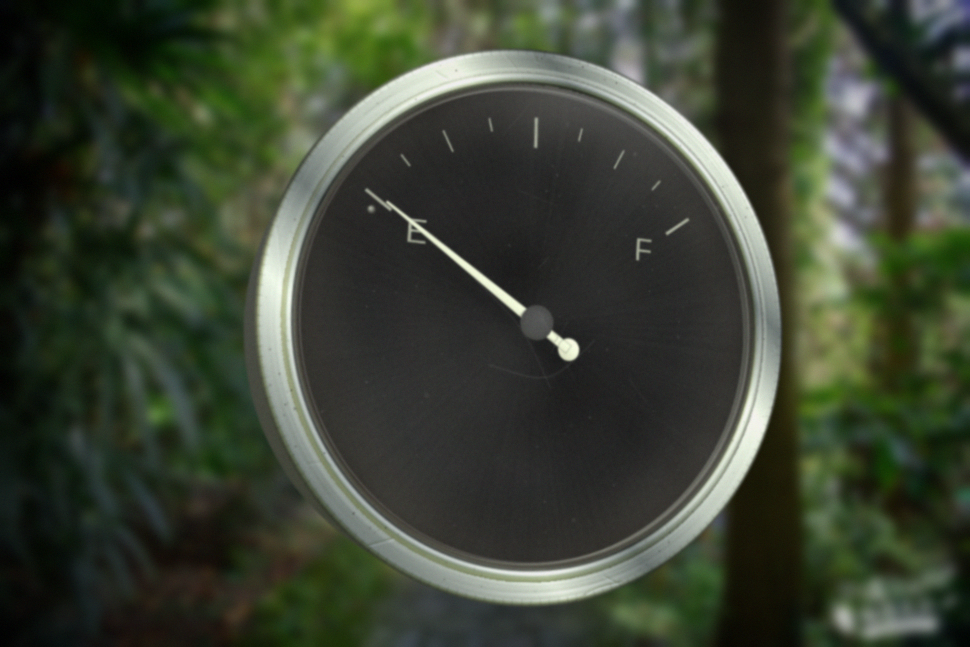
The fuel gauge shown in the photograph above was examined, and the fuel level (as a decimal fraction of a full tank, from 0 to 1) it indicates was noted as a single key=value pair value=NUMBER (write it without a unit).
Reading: value=0
